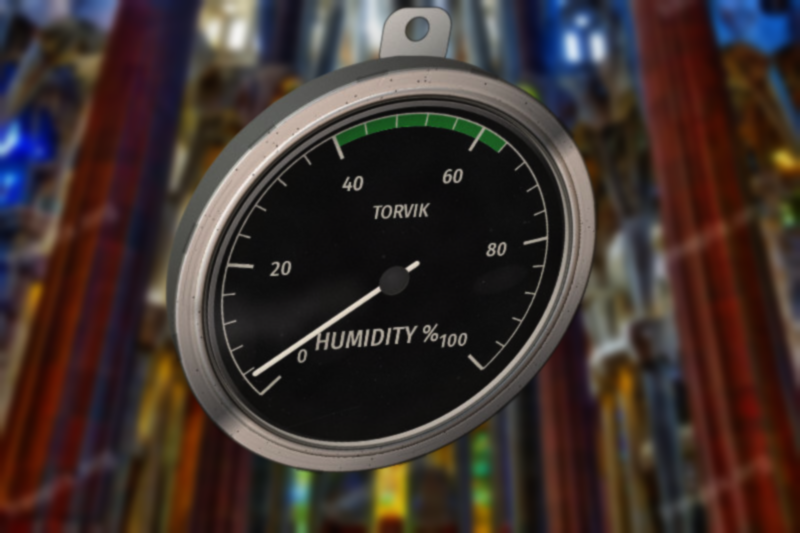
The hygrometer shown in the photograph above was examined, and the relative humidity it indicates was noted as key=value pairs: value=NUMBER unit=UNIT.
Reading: value=4 unit=%
